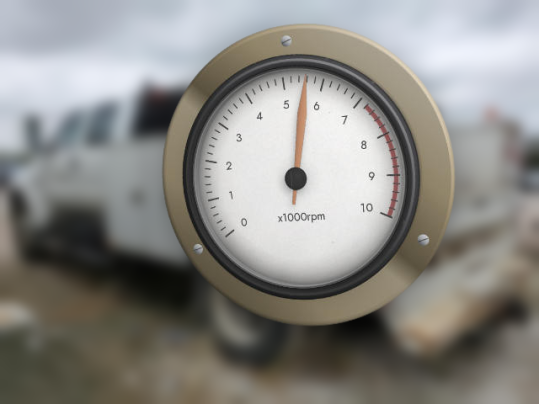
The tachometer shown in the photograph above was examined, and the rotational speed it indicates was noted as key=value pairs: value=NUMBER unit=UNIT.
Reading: value=5600 unit=rpm
